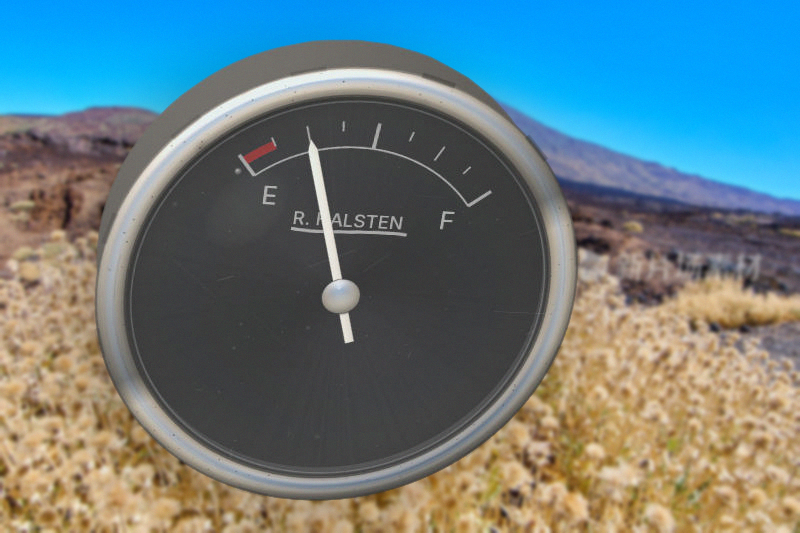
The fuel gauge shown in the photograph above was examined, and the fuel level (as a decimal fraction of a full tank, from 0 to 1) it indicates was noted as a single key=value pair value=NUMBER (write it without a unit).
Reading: value=0.25
